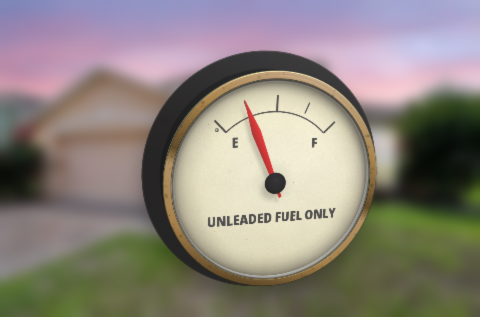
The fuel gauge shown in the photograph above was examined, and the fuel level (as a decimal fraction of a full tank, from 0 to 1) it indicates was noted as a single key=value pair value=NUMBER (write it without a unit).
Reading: value=0.25
